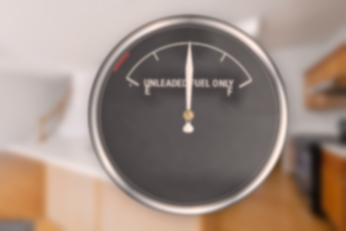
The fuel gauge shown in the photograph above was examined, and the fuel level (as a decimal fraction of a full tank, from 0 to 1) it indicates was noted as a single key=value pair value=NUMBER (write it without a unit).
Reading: value=0.5
